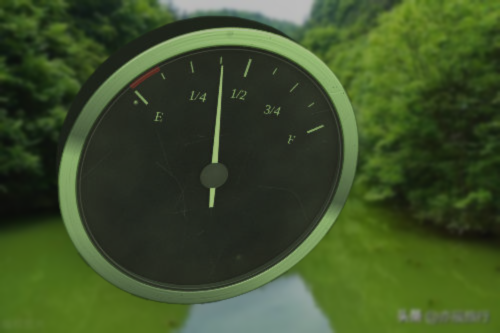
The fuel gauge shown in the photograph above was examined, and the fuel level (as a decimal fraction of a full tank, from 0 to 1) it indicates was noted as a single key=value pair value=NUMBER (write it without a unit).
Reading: value=0.375
